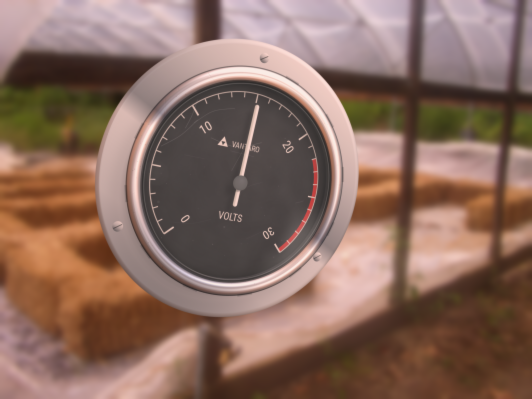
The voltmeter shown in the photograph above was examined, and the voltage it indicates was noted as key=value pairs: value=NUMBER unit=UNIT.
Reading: value=15 unit=V
